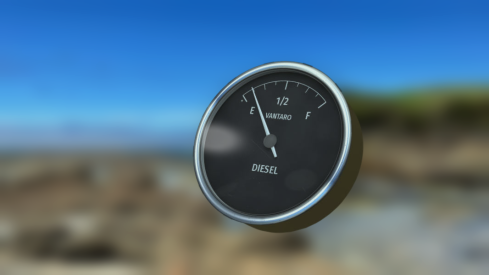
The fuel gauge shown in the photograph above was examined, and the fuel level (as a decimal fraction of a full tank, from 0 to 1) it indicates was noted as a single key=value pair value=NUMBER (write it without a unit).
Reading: value=0.125
